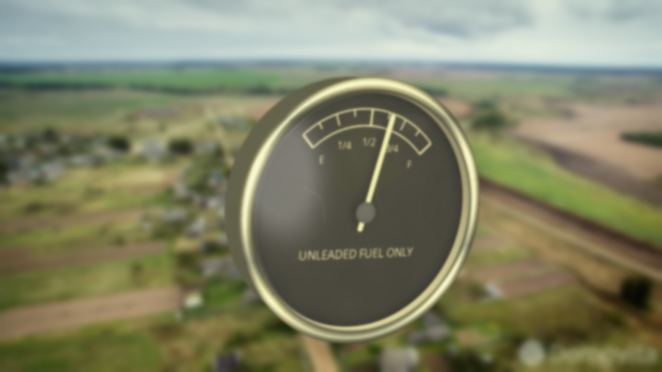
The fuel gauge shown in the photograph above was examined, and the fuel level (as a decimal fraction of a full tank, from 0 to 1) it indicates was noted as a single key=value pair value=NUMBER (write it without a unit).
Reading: value=0.625
